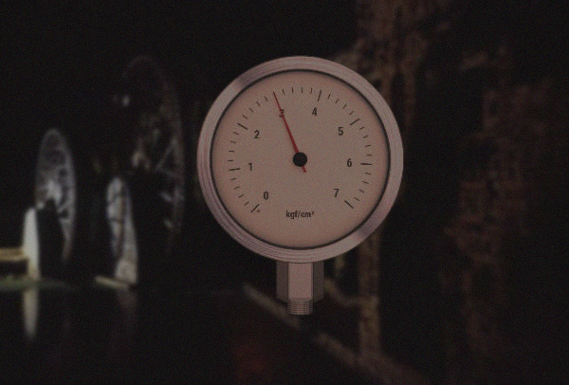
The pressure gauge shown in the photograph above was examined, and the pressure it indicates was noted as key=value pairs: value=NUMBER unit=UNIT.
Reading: value=3 unit=kg/cm²
